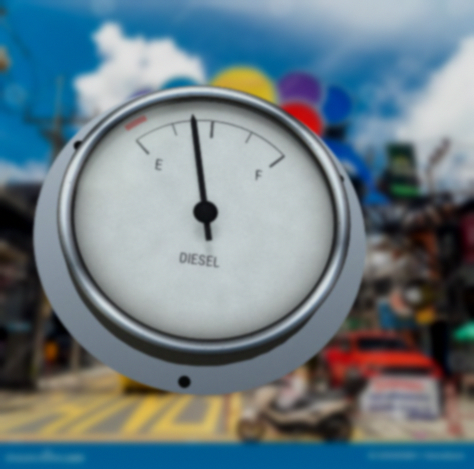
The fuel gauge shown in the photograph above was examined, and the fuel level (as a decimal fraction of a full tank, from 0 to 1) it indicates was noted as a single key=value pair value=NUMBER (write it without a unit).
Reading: value=0.375
